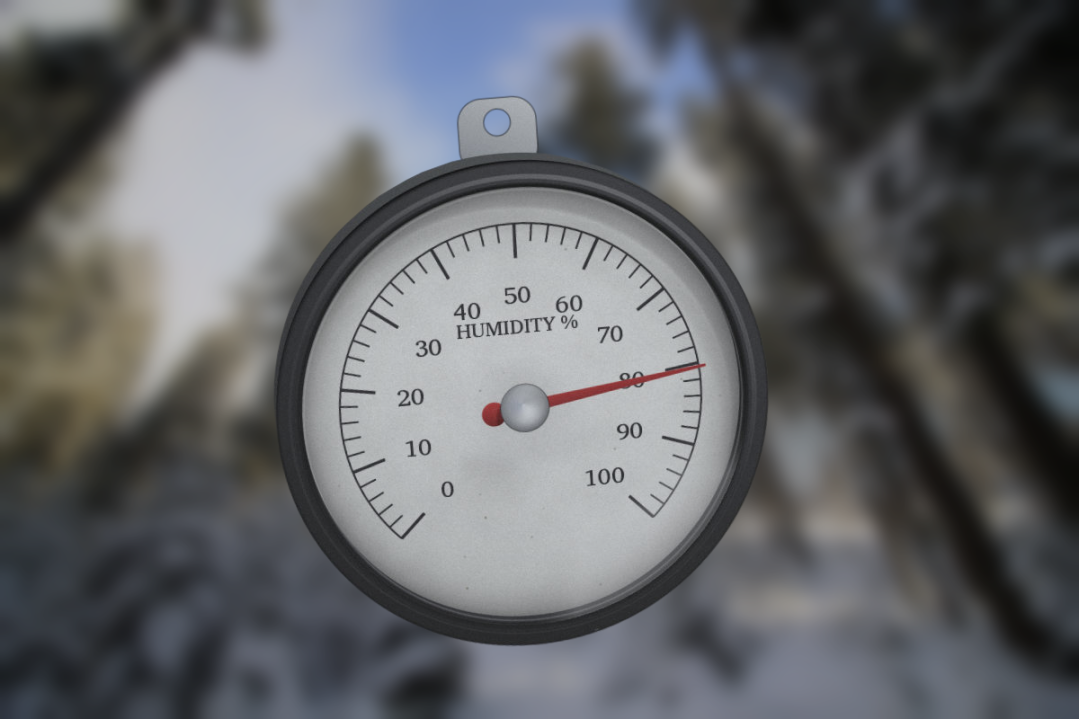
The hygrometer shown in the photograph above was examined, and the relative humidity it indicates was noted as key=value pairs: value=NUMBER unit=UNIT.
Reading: value=80 unit=%
